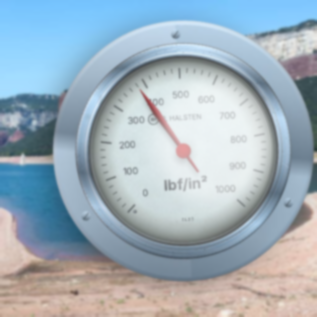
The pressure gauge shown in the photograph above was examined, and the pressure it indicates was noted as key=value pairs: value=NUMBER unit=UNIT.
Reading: value=380 unit=psi
